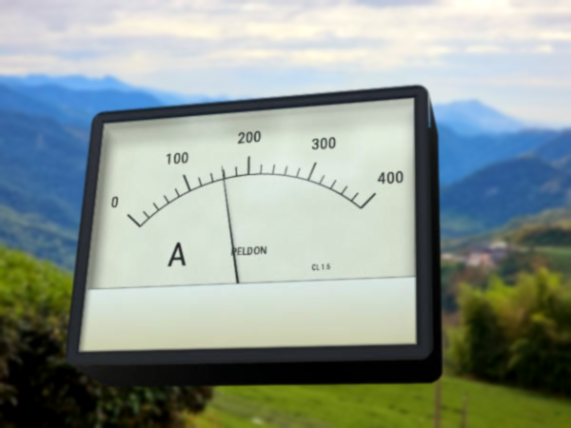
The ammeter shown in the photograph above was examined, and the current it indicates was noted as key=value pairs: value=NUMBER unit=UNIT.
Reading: value=160 unit=A
